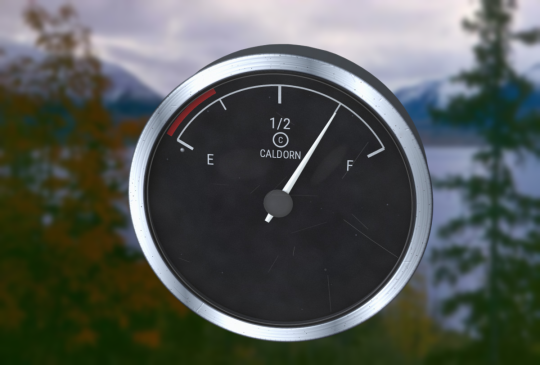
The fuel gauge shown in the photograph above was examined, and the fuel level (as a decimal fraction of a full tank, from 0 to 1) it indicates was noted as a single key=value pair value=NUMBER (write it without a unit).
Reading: value=0.75
